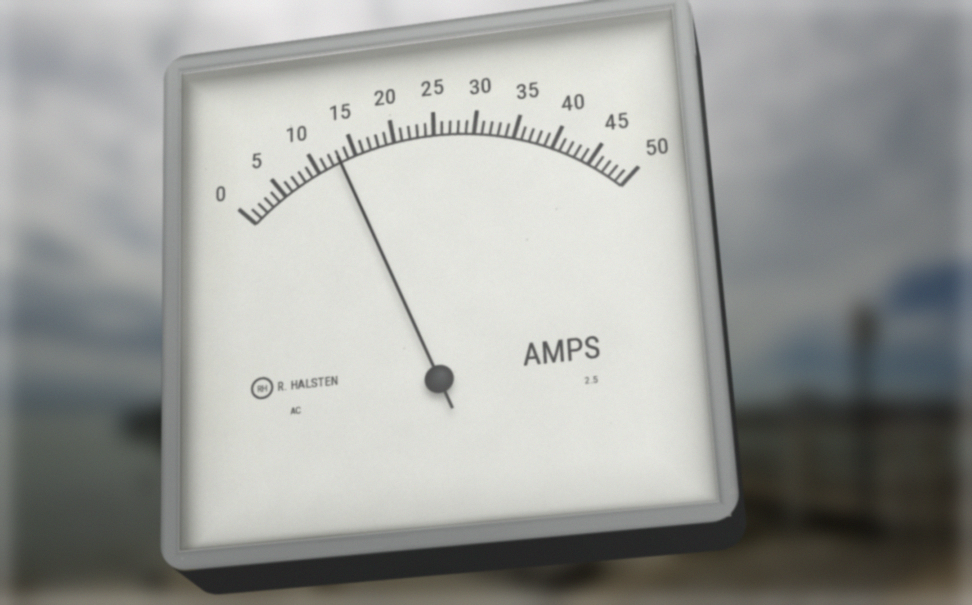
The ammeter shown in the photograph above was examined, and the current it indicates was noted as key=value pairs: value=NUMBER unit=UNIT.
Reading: value=13 unit=A
